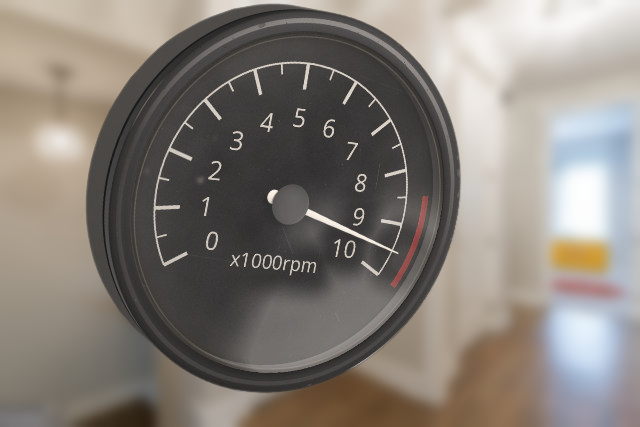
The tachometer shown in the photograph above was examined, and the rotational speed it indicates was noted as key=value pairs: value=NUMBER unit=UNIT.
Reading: value=9500 unit=rpm
